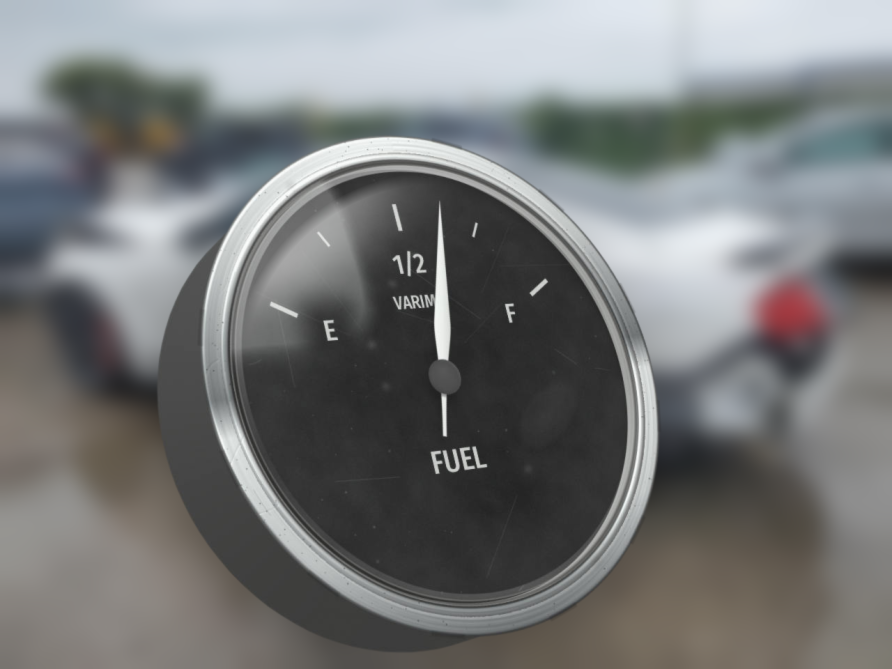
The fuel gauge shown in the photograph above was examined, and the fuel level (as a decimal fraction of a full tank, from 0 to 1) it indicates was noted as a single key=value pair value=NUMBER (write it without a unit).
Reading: value=0.625
